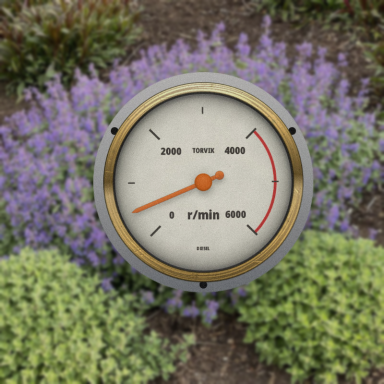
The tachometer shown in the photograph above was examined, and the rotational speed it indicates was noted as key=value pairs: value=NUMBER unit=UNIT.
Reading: value=500 unit=rpm
